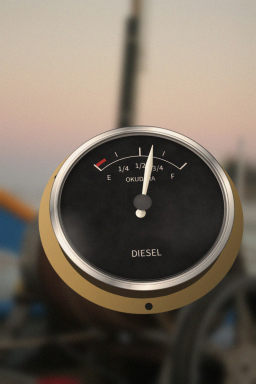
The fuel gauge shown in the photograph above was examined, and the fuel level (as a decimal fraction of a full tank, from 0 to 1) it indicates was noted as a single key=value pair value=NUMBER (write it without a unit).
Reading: value=0.625
